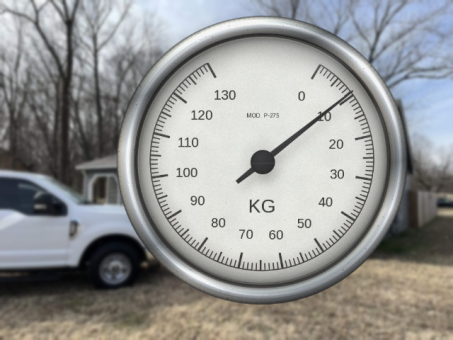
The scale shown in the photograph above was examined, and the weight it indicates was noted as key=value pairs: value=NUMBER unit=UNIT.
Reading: value=9 unit=kg
